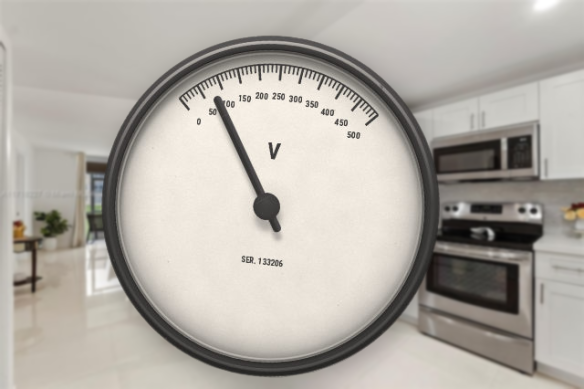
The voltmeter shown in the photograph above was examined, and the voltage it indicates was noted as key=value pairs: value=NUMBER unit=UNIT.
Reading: value=80 unit=V
